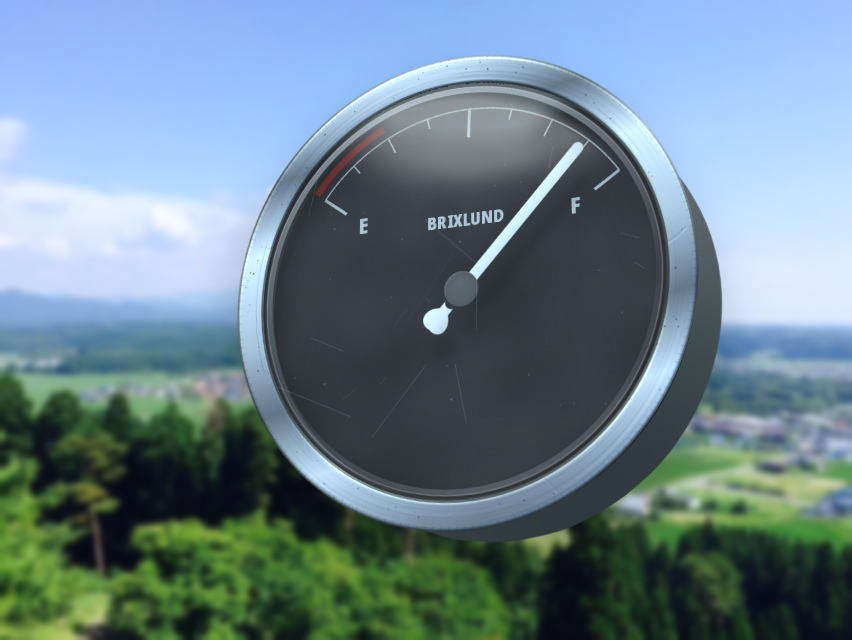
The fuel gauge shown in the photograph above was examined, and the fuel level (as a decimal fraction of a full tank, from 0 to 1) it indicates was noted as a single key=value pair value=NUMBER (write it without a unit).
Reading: value=0.875
